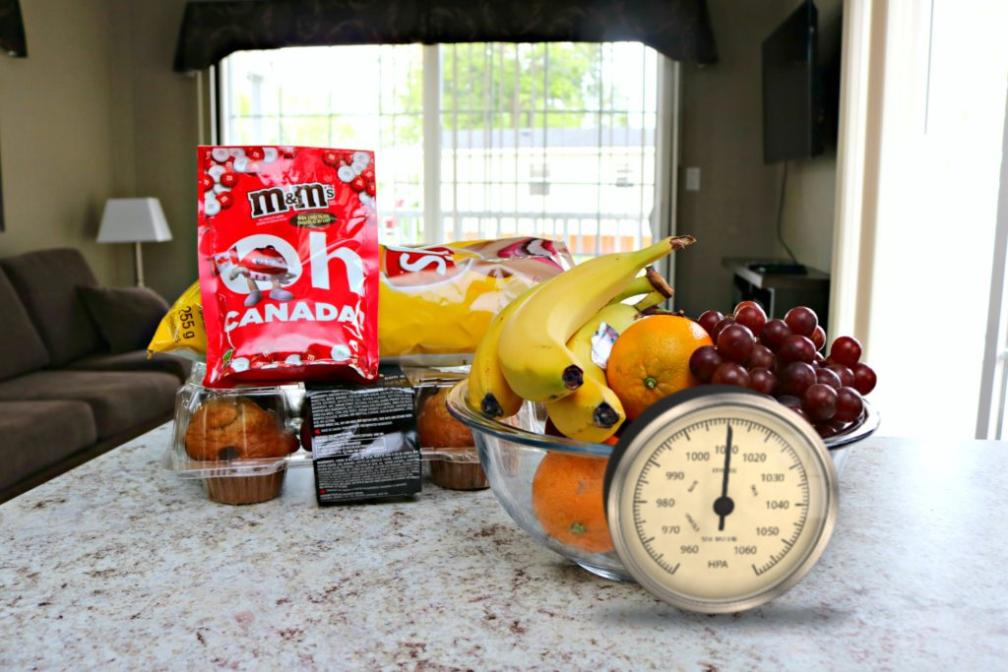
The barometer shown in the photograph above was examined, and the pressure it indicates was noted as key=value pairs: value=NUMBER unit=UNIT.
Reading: value=1010 unit=hPa
